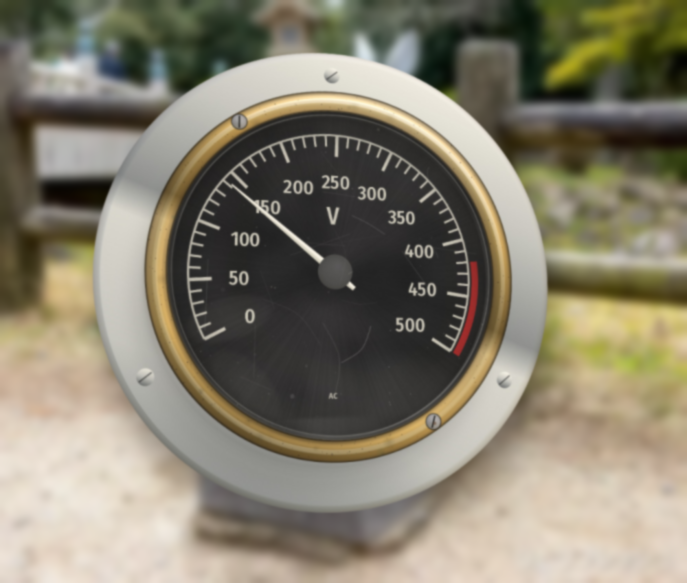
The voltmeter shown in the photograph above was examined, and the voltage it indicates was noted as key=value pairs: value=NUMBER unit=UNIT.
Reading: value=140 unit=V
